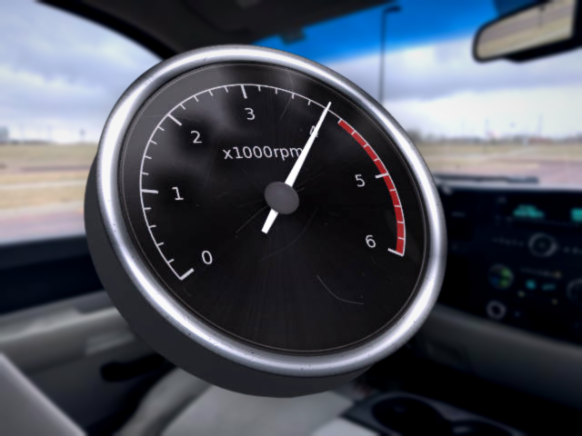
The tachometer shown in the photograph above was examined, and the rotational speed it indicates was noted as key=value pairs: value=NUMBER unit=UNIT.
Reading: value=4000 unit=rpm
